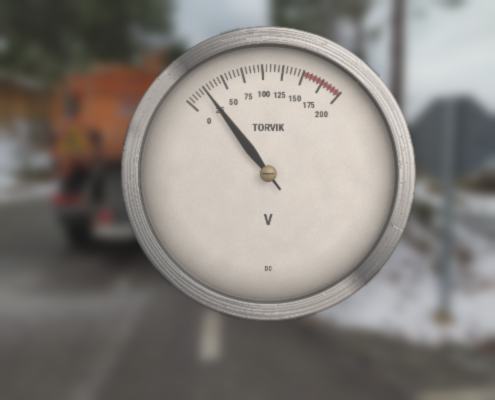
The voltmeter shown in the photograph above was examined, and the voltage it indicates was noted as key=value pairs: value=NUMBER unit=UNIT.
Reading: value=25 unit=V
